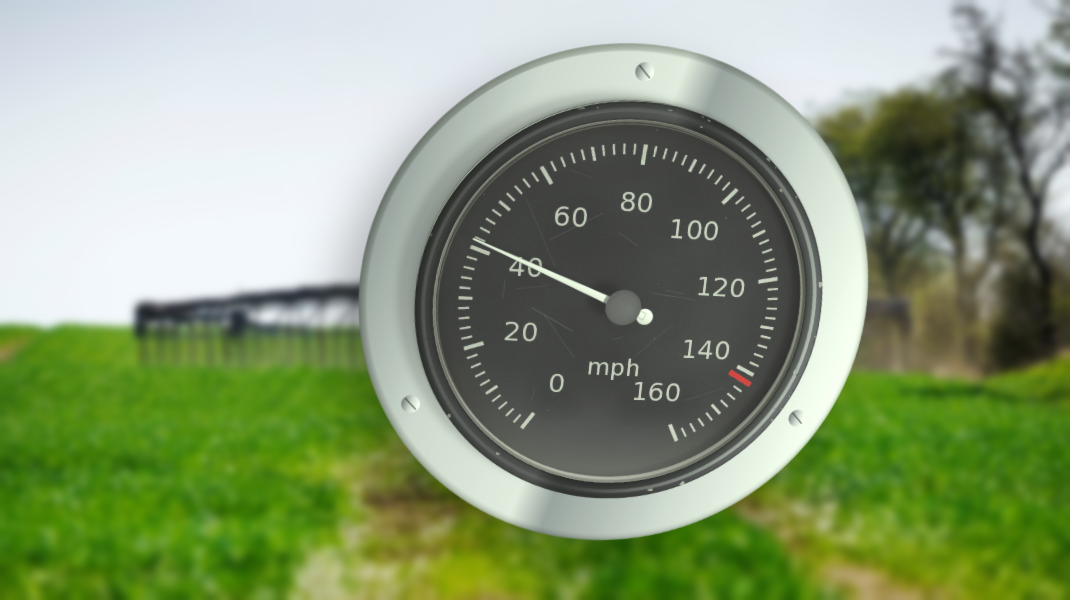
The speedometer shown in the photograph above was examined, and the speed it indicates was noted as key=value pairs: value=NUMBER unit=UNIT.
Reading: value=42 unit=mph
